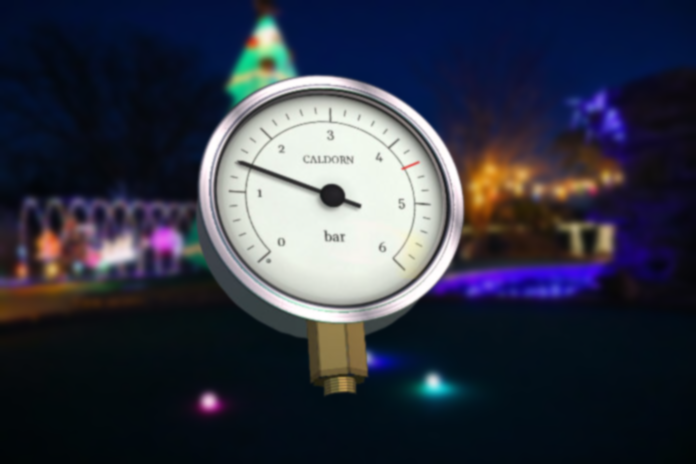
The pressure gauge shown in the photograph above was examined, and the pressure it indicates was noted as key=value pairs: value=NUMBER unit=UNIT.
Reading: value=1.4 unit=bar
